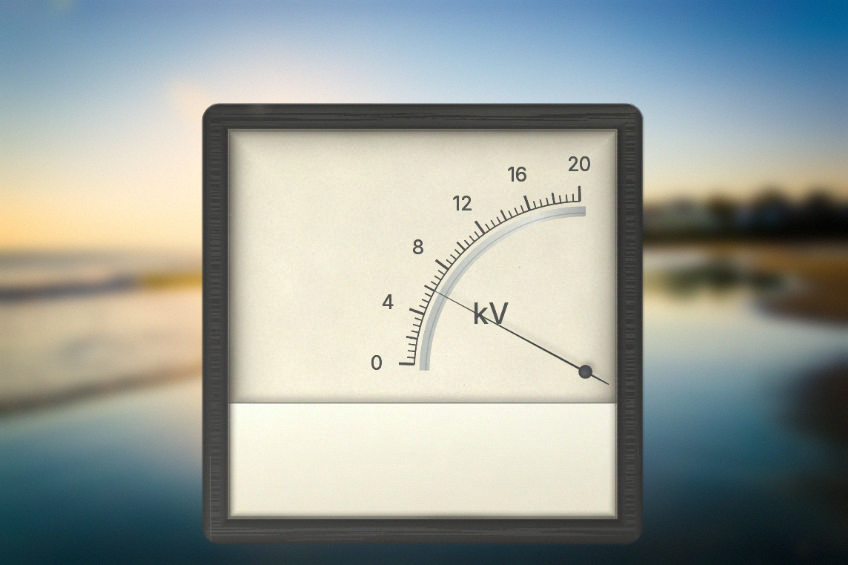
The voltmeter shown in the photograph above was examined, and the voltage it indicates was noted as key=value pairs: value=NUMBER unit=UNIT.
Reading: value=6 unit=kV
